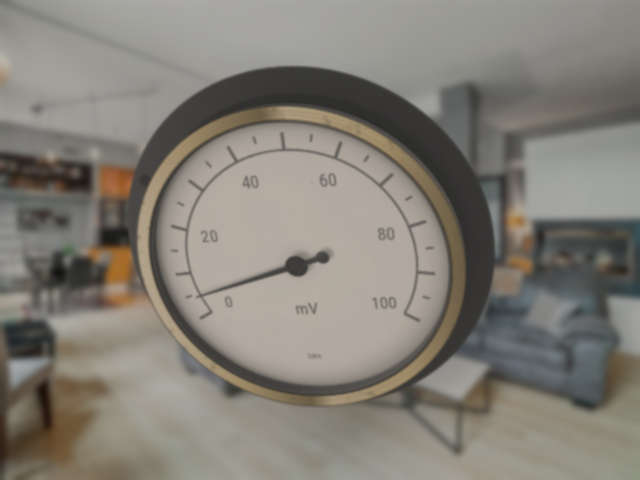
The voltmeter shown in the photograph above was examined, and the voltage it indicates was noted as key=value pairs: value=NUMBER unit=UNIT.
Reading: value=5 unit=mV
